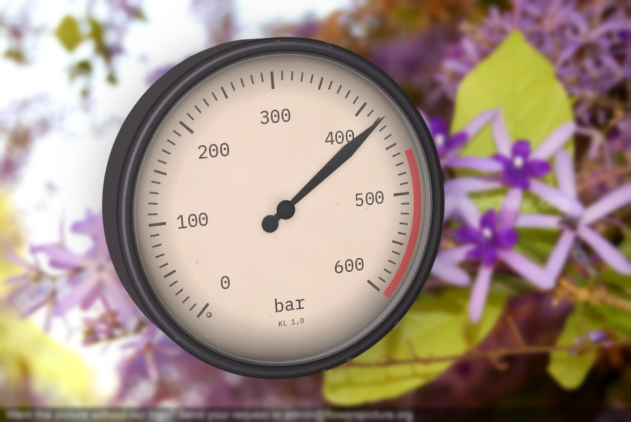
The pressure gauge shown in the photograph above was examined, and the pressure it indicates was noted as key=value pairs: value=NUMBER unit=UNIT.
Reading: value=420 unit=bar
